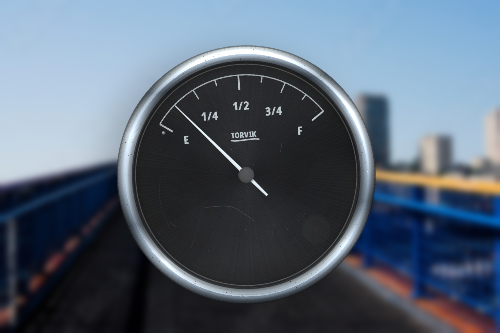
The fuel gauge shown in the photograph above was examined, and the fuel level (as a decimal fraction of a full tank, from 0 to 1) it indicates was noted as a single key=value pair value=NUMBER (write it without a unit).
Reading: value=0.125
